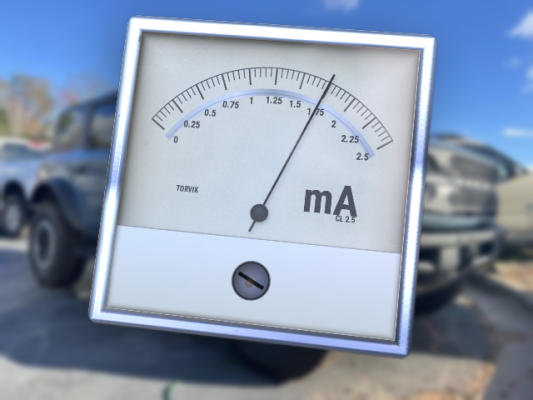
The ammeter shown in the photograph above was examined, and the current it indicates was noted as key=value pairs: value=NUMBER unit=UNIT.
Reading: value=1.75 unit=mA
